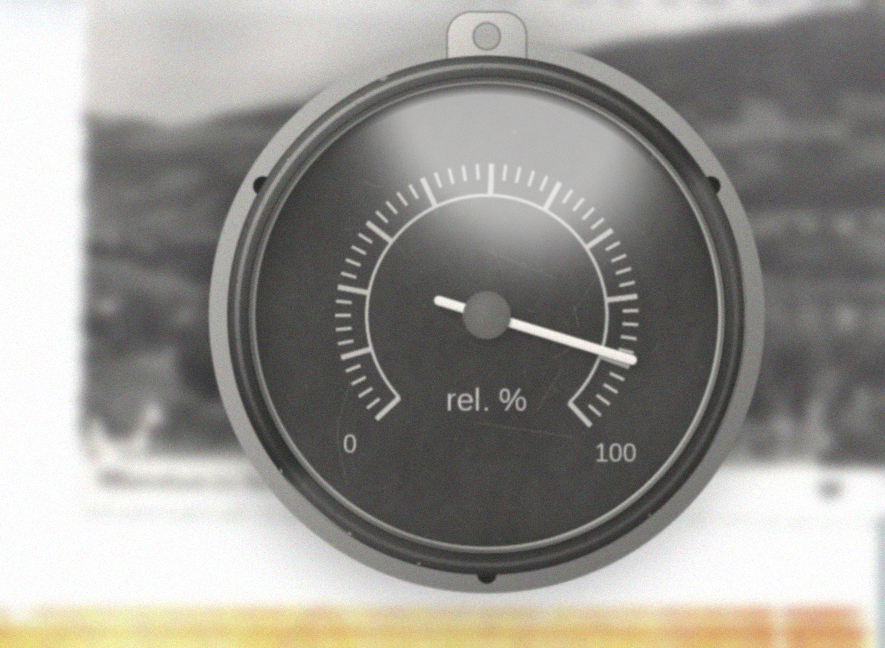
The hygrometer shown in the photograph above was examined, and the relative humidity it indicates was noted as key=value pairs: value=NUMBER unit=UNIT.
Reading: value=89 unit=%
